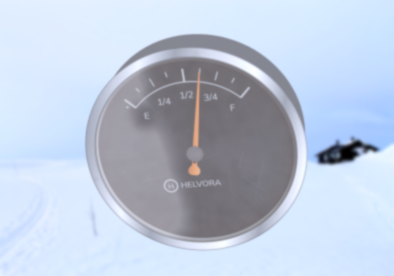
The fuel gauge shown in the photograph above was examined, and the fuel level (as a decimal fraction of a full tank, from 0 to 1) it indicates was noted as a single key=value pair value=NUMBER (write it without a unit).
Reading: value=0.625
